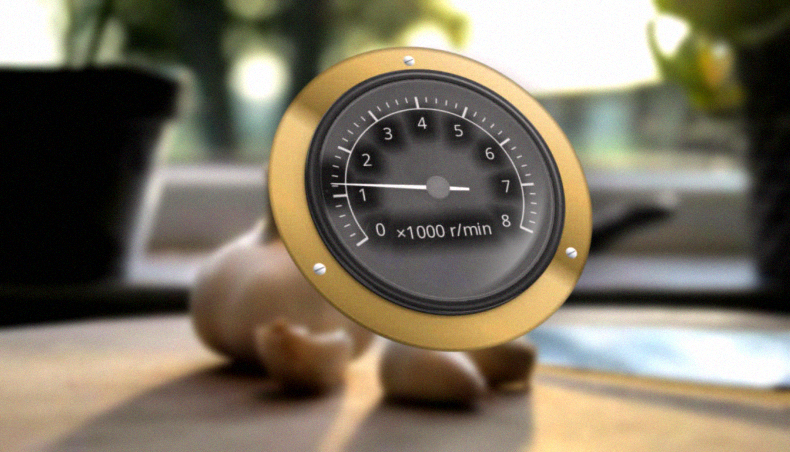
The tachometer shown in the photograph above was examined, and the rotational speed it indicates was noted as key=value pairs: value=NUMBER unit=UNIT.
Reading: value=1200 unit=rpm
